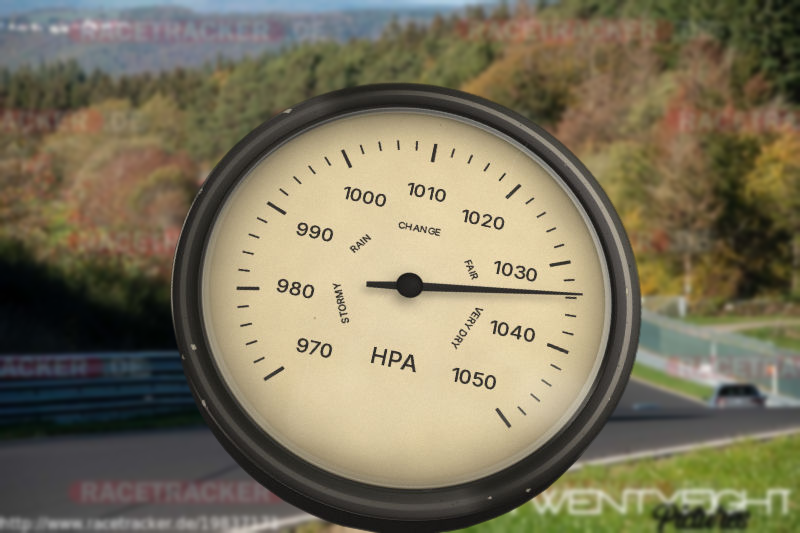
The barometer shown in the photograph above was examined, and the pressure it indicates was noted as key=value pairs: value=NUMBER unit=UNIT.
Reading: value=1034 unit=hPa
